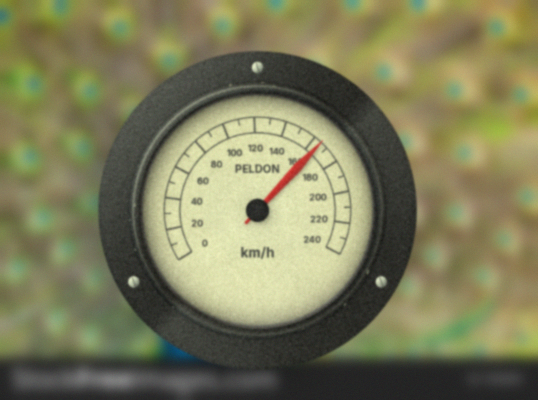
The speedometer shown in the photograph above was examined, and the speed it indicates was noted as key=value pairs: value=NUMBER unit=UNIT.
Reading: value=165 unit=km/h
